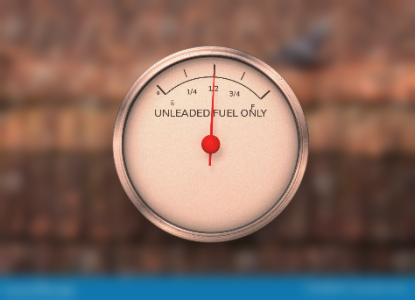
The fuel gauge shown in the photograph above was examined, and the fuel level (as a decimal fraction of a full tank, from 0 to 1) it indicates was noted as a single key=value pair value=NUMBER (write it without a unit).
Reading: value=0.5
